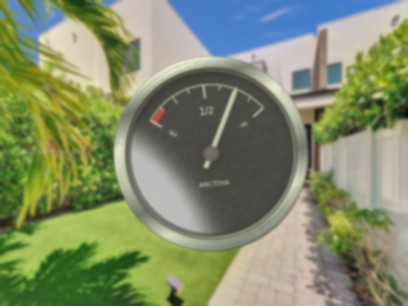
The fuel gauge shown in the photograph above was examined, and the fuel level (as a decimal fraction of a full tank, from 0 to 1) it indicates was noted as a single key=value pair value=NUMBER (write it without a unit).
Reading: value=0.75
